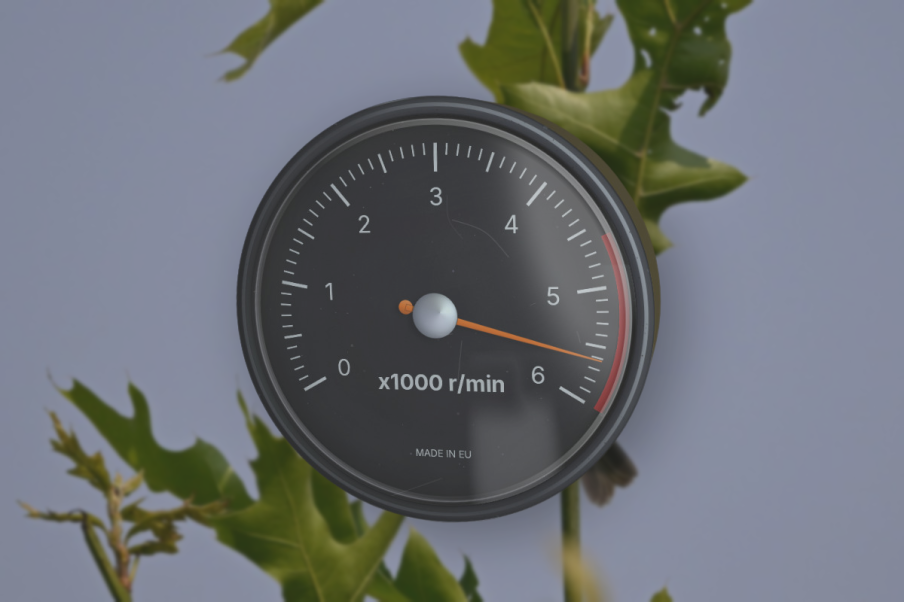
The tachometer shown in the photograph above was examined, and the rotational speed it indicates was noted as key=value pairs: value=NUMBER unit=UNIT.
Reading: value=5600 unit=rpm
